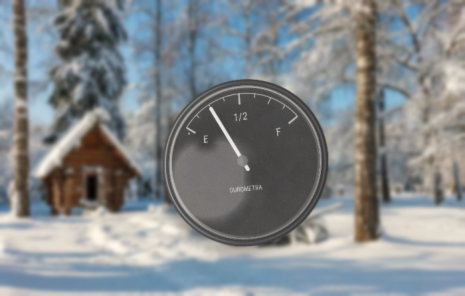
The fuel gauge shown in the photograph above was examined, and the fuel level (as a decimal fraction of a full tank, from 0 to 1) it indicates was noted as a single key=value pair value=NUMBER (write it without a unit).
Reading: value=0.25
